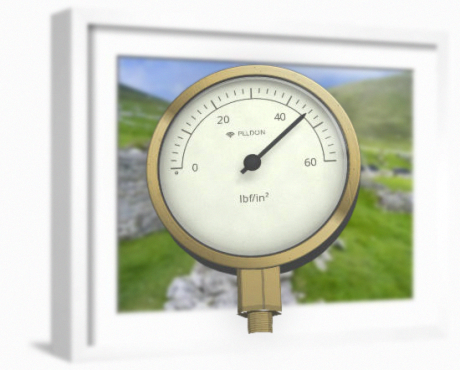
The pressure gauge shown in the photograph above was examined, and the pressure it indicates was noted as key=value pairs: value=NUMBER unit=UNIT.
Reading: value=46 unit=psi
